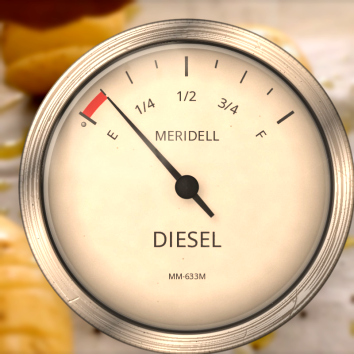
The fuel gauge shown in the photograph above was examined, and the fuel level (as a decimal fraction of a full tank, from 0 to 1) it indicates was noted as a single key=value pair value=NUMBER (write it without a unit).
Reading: value=0.125
